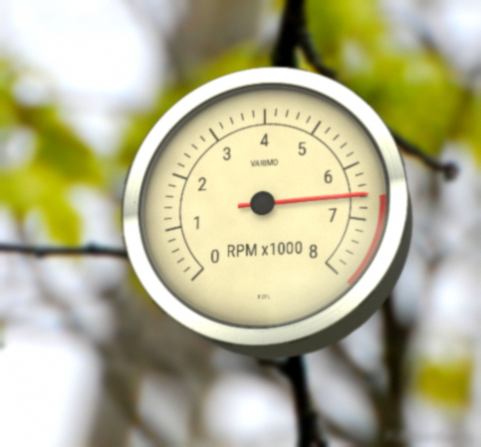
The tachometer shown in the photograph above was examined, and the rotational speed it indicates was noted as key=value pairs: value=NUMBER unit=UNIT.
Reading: value=6600 unit=rpm
